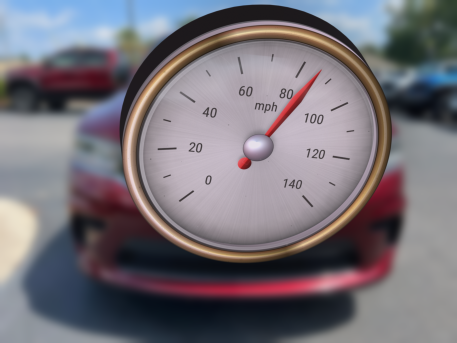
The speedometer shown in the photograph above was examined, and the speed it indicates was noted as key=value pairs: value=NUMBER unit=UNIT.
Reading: value=85 unit=mph
